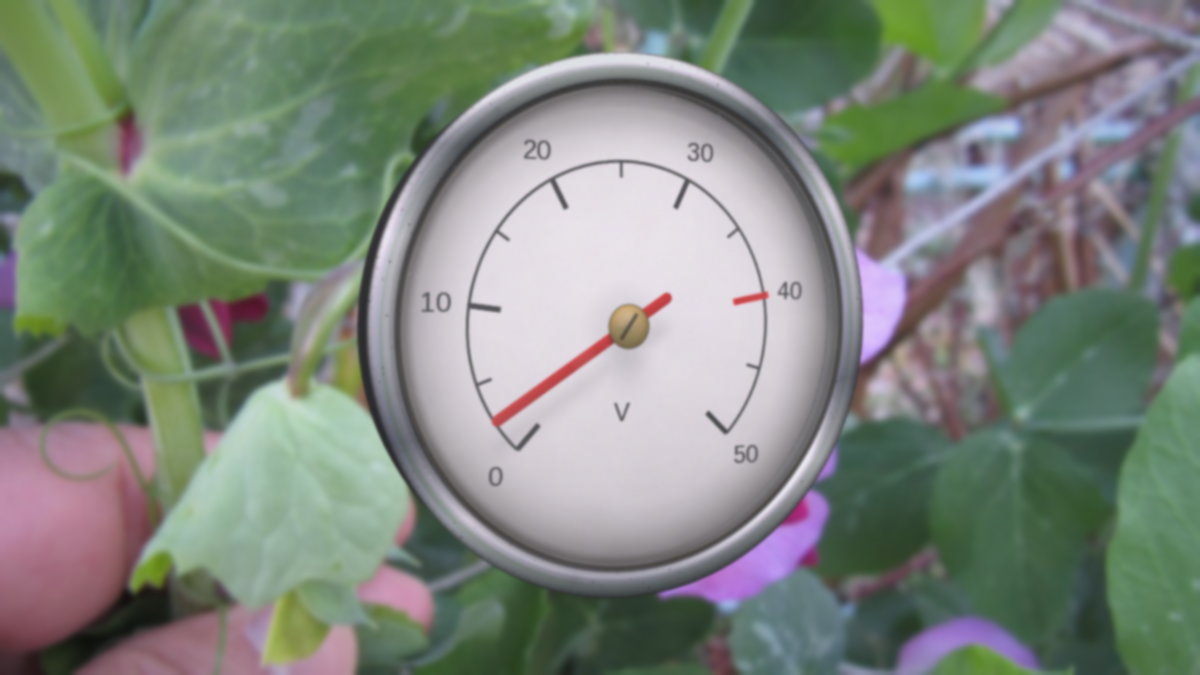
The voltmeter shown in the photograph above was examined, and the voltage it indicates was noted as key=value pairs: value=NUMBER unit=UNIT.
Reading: value=2.5 unit=V
